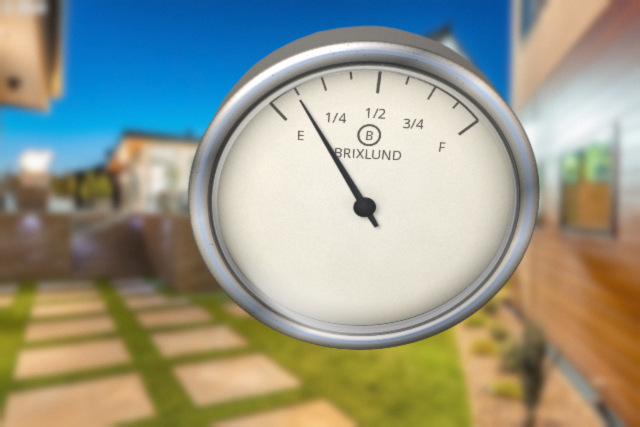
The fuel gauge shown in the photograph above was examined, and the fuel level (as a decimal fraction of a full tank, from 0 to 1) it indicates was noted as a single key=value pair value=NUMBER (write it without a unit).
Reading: value=0.125
